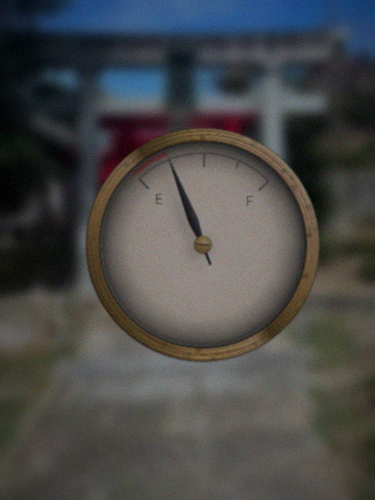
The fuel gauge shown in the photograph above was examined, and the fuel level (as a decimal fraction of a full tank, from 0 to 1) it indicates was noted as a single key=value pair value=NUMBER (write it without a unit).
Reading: value=0.25
